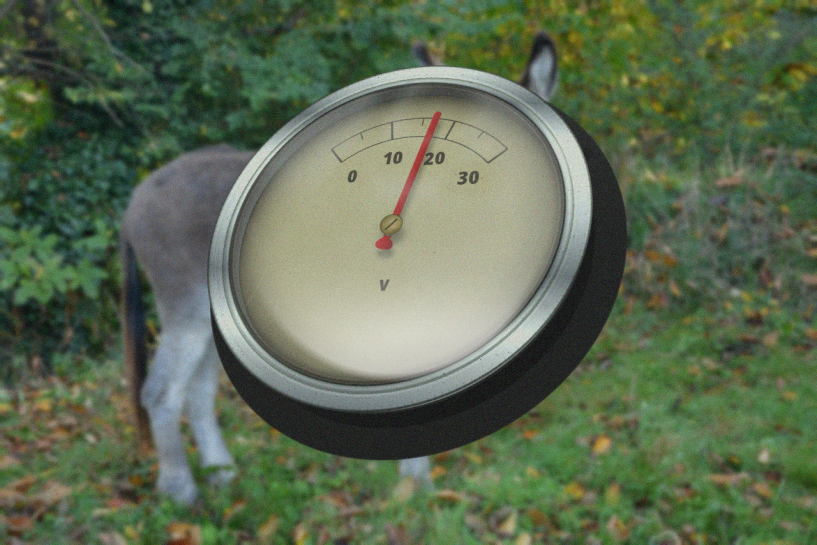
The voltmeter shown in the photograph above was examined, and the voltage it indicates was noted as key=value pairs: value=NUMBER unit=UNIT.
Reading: value=17.5 unit=V
